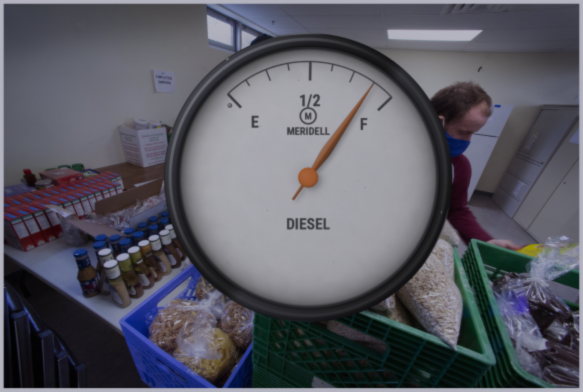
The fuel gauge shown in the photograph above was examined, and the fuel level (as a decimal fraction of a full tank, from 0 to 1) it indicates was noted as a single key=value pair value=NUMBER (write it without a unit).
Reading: value=0.875
